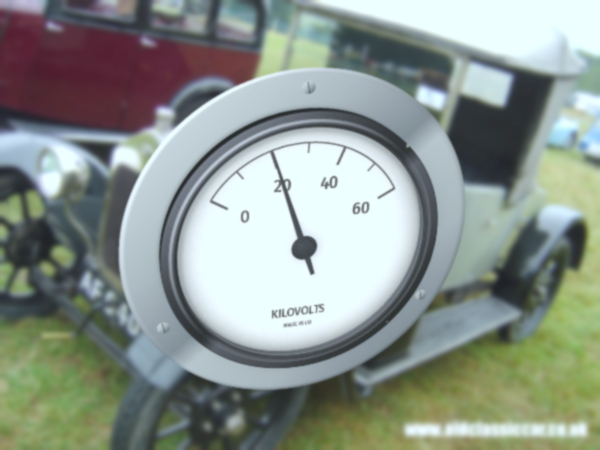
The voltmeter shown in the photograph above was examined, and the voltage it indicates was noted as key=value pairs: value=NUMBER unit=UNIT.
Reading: value=20 unit=kV
